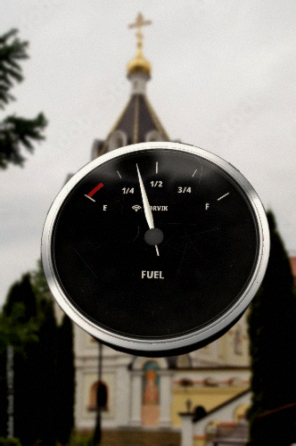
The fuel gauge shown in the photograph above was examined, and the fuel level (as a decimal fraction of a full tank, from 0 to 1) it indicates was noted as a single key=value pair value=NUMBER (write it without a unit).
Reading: value=0.375
